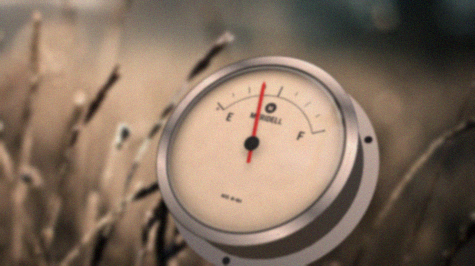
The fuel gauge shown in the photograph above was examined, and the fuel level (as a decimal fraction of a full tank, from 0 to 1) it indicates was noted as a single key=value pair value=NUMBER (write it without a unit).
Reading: value=0.375
